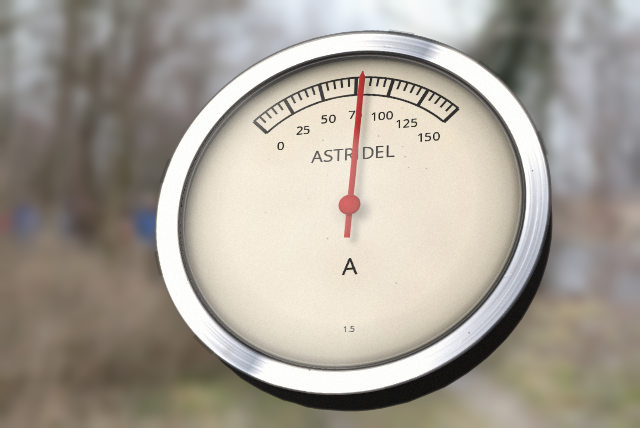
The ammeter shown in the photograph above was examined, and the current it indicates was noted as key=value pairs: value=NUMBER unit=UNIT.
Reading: value=80 unit=A
